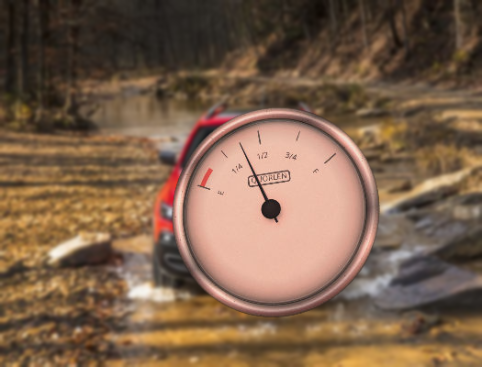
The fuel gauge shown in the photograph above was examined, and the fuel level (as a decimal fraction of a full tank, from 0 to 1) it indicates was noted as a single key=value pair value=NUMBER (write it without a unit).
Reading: value=0.375
